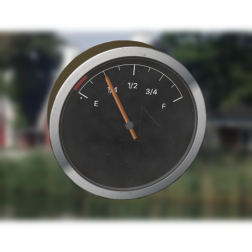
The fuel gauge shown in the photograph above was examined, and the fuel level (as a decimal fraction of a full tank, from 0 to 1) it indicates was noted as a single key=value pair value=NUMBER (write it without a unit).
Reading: value=0.25
